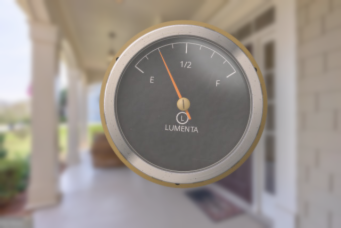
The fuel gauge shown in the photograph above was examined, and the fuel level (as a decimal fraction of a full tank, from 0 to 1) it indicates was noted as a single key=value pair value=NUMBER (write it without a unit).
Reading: value=0.25
